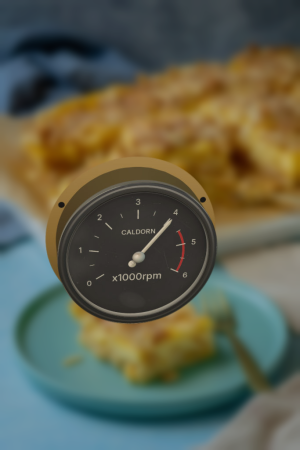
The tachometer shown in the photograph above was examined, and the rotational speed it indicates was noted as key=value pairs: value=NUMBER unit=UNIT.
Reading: value=4000 unit=rpm
